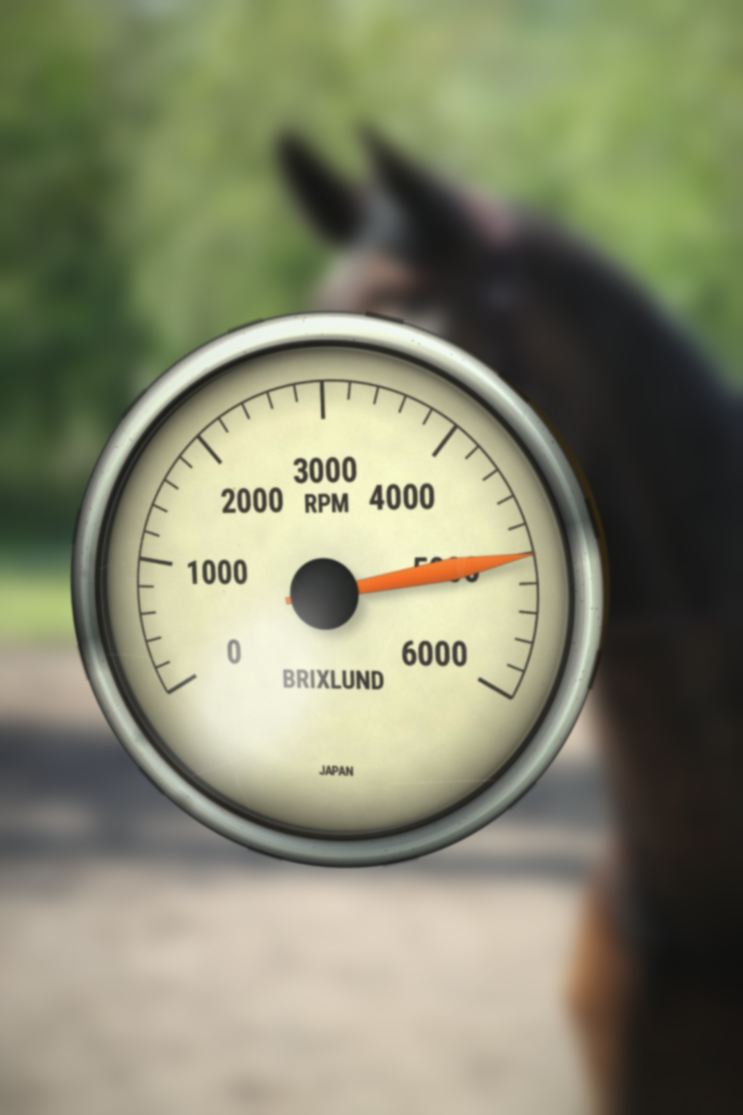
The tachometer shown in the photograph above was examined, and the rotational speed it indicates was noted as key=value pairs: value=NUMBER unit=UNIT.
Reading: value=5000 unit=rpm
